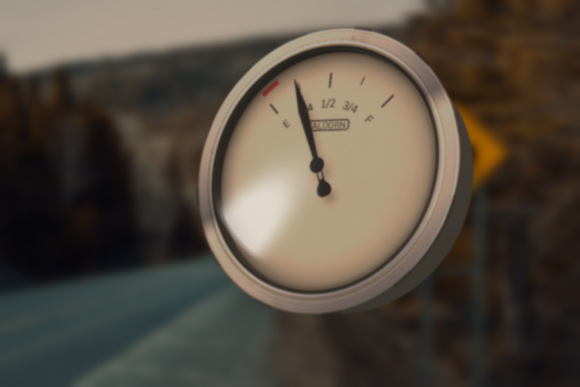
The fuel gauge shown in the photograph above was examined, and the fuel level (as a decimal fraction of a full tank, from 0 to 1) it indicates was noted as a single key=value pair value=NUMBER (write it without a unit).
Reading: value=0.25
